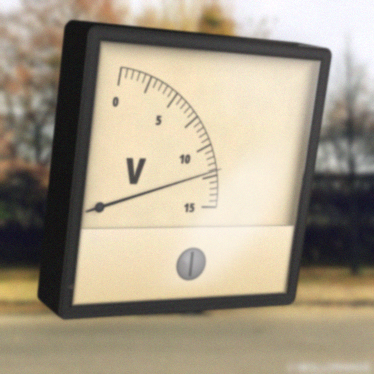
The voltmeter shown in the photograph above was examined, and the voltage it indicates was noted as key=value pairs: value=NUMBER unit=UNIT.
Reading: value=12 unit=V
